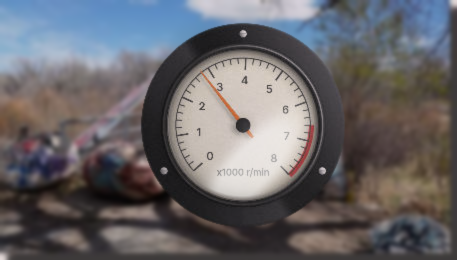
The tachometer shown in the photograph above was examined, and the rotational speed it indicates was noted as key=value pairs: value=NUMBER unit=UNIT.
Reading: value=2800 unit=rpm
